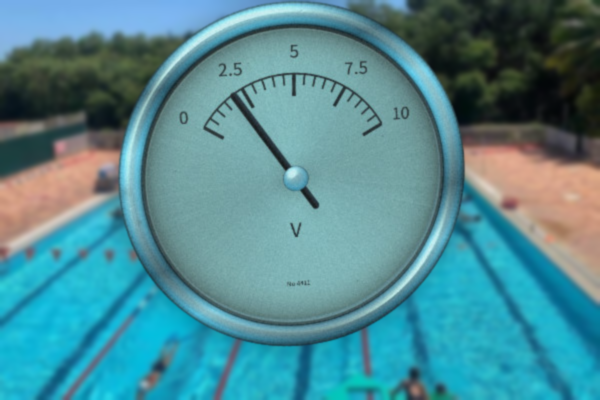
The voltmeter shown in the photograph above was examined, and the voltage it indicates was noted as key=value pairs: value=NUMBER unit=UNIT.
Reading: value=2 unit=V
